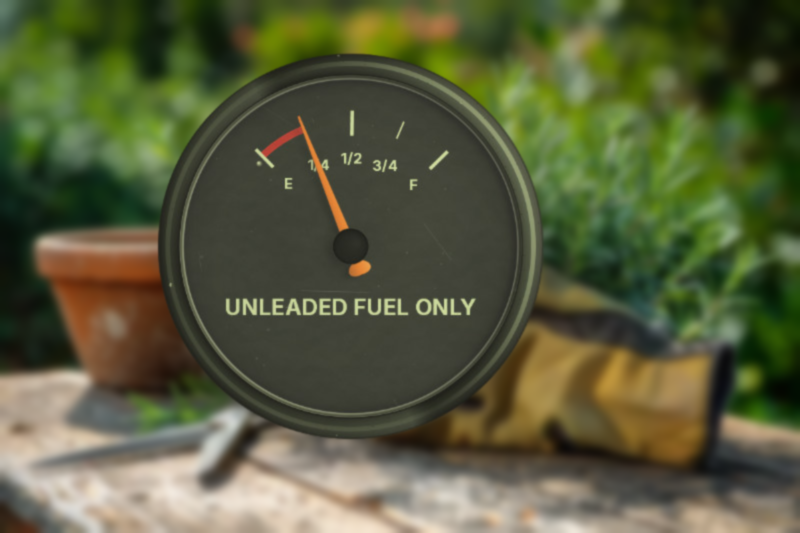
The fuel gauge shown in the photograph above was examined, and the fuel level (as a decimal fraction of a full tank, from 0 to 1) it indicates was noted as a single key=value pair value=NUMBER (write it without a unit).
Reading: value=0.25
